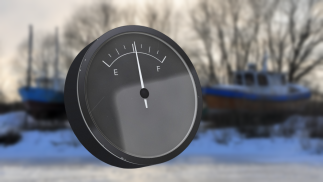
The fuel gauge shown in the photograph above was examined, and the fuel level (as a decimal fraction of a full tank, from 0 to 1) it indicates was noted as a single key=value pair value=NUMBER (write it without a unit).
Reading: value=0.5
